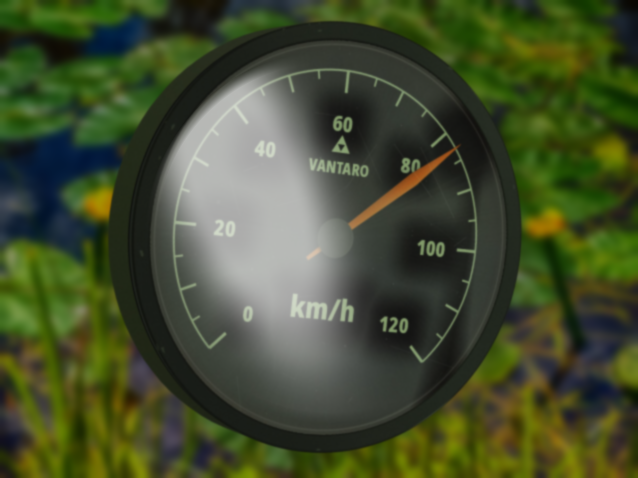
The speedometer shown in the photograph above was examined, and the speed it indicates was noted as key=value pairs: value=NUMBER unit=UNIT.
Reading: value=82.5 unit=km/h
